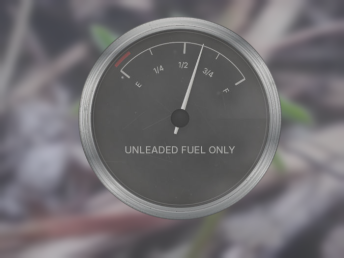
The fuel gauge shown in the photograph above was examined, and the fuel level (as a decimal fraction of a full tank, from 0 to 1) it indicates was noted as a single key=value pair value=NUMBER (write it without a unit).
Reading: value=0.625
